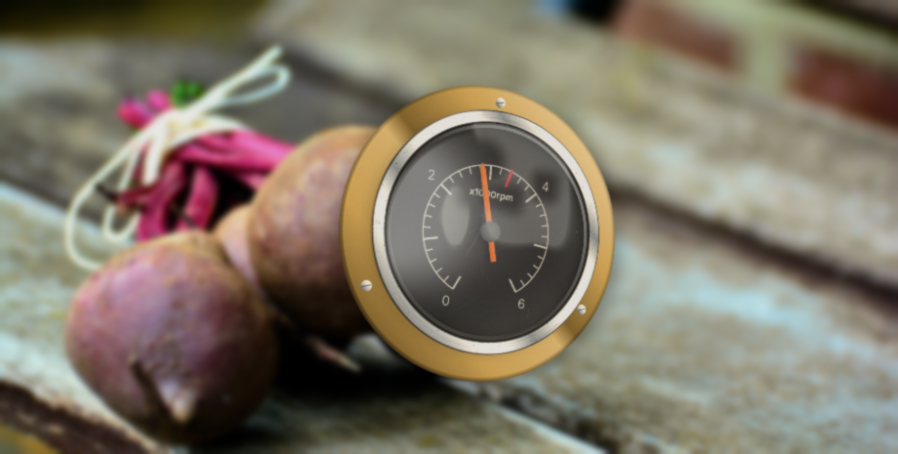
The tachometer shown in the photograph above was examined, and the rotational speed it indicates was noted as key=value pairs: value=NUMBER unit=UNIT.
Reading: value=2800 unit=rpm
